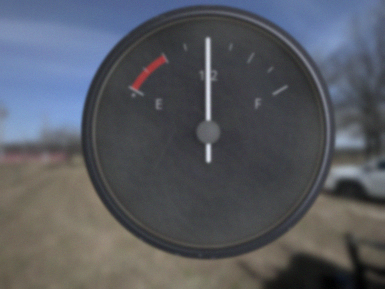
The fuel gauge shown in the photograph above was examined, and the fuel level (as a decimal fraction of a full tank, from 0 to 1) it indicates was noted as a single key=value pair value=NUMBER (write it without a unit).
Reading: value=0.5
